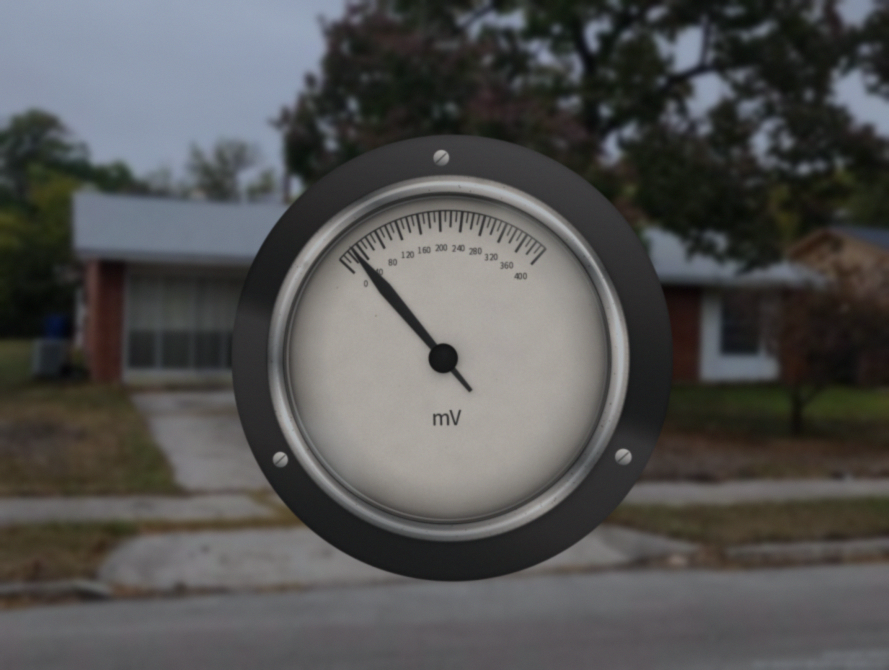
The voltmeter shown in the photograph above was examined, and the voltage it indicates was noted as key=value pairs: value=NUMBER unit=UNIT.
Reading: value=30 unit=mV
